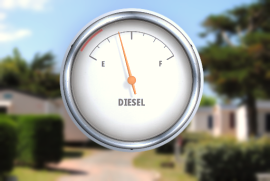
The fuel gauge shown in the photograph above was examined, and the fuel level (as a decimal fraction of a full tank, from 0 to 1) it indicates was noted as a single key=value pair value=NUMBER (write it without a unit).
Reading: value=0.375
